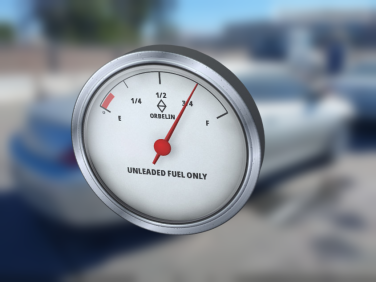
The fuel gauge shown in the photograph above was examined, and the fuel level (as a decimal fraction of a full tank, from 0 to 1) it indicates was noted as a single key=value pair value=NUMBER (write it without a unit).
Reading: value=0.75
